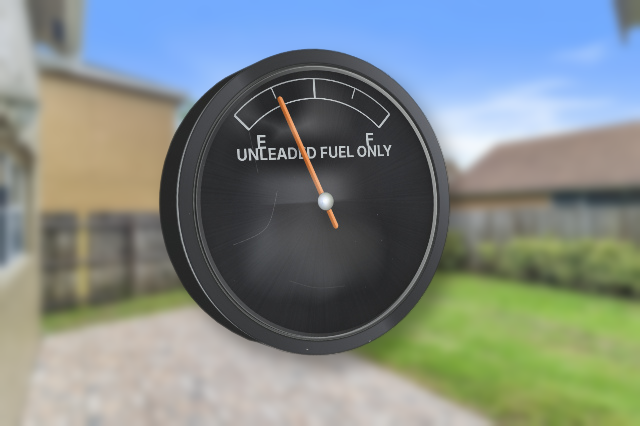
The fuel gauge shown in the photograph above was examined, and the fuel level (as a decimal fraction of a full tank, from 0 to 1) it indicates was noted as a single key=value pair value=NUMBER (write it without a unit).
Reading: value=0.25
